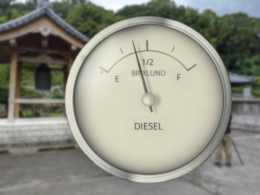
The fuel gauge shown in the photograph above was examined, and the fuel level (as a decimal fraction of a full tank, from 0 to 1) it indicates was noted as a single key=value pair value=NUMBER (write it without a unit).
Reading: value=0.375
